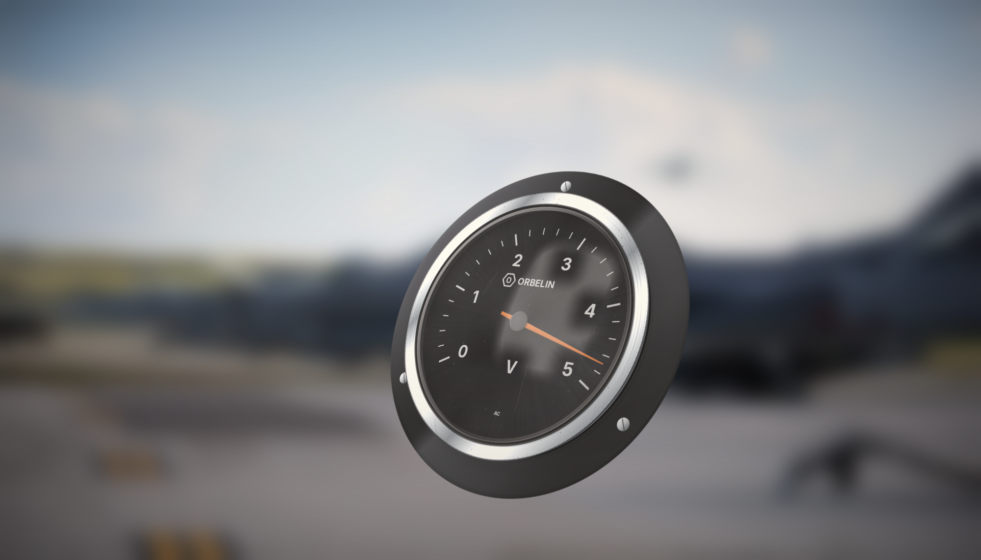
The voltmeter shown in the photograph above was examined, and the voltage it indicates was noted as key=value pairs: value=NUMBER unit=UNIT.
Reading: value=4.7 unit=V
